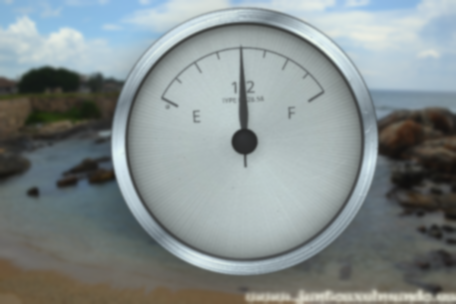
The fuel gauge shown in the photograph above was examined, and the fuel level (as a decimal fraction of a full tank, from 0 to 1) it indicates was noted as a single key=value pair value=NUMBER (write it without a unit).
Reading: value=0.5
